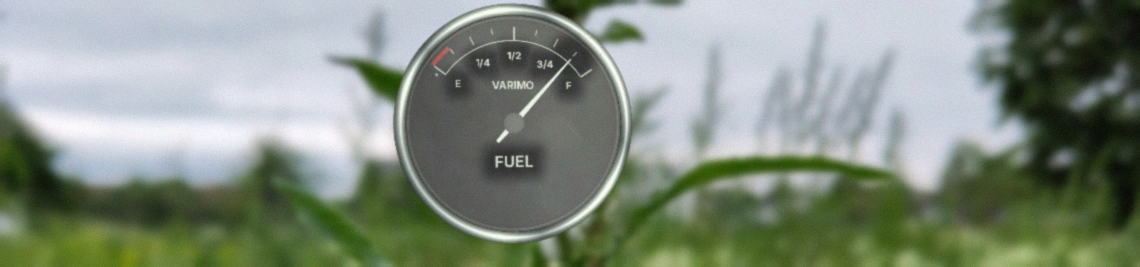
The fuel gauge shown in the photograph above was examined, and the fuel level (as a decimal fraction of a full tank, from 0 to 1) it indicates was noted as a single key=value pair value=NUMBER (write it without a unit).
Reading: value=0.875
